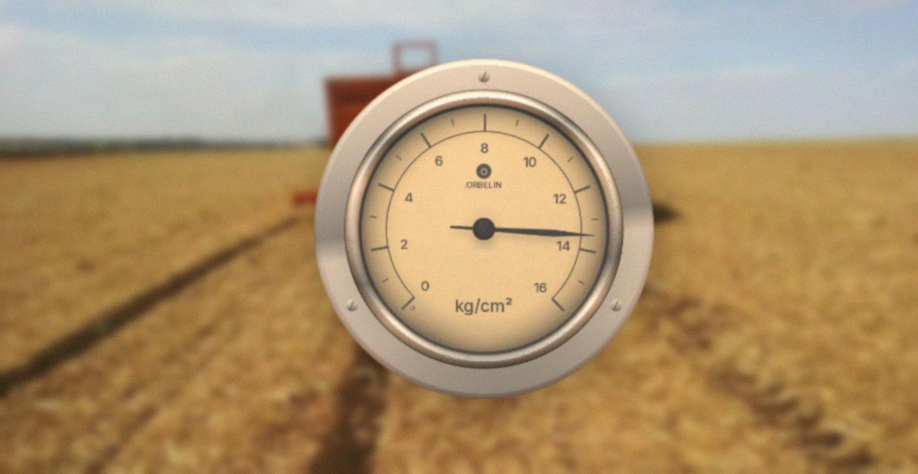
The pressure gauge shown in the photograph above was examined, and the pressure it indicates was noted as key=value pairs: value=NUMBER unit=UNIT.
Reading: value=13.5 unit=kg/cm²
